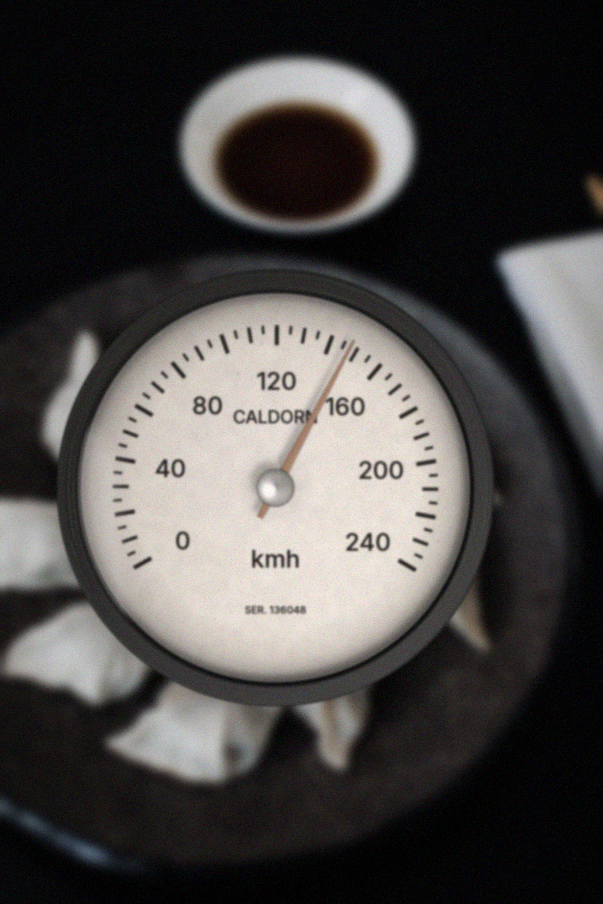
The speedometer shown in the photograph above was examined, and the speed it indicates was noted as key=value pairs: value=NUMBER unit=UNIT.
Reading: value=147.5 unit=km/h
